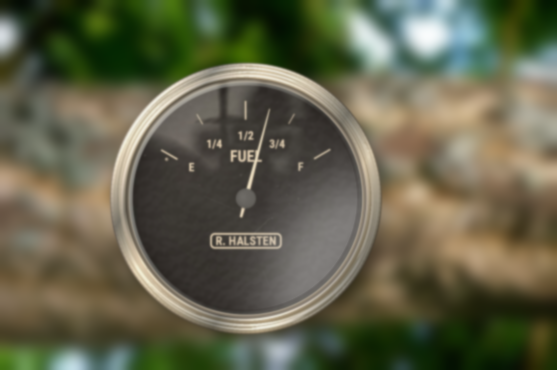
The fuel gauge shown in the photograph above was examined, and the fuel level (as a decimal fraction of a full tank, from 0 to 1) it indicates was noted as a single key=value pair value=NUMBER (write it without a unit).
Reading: value=0.625
